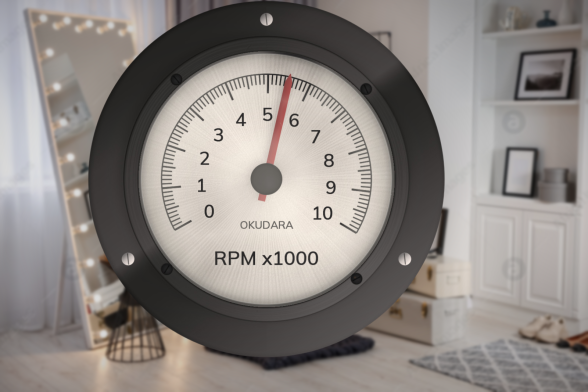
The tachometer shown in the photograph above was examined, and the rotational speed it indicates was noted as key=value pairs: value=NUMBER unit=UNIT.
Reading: value=5500 unit=rpm
